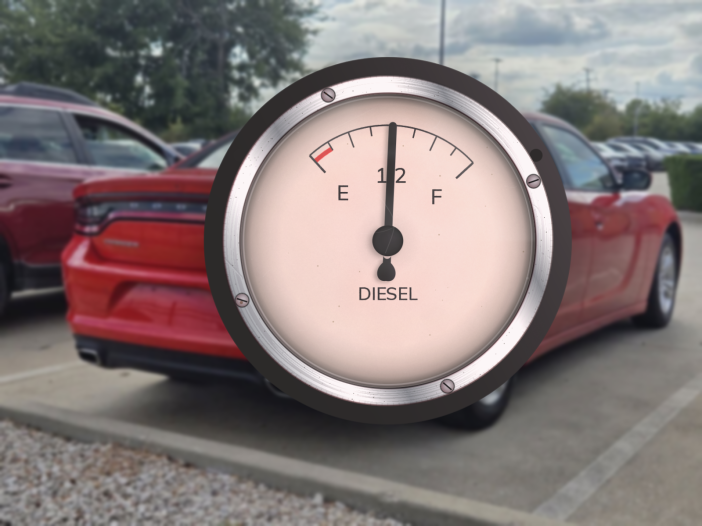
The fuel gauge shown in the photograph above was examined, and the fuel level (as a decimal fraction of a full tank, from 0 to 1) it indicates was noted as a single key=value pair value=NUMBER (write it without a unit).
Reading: value=0.5
